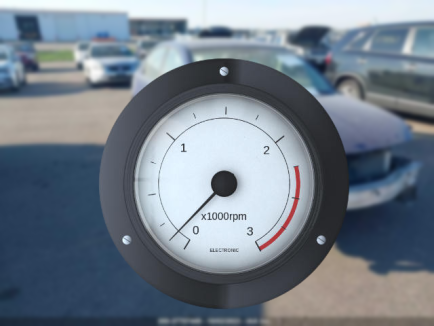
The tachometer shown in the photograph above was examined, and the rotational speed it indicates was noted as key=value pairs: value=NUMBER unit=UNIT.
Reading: value=125 unit=rpm
